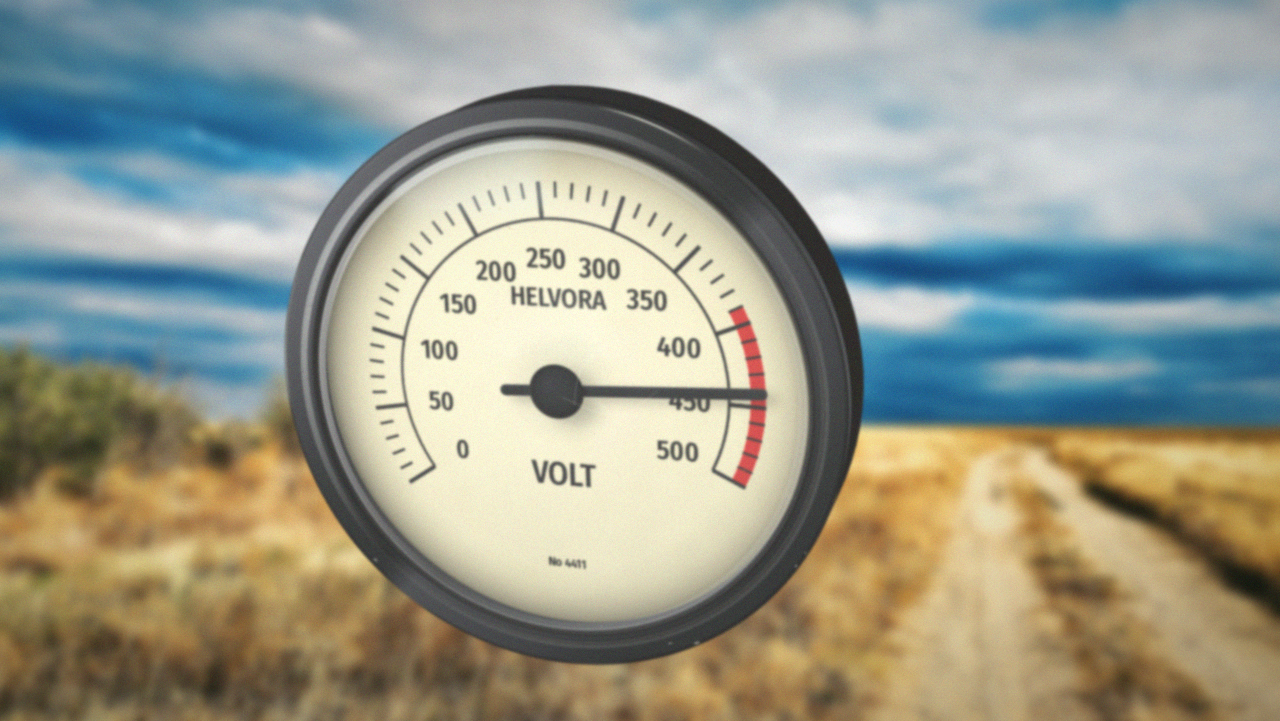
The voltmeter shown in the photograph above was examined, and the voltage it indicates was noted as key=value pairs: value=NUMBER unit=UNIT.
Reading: value=440 unit=V
